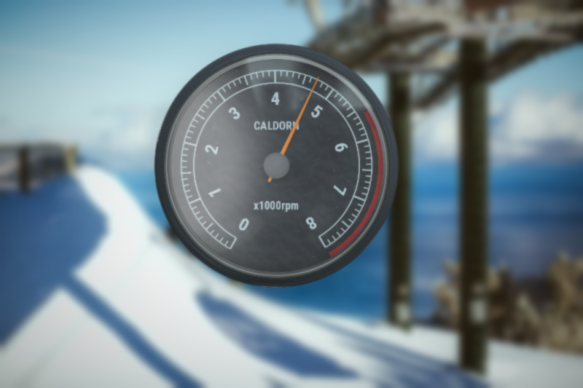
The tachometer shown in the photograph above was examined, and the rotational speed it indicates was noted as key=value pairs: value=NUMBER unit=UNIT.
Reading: value=4700 unit=rpm
